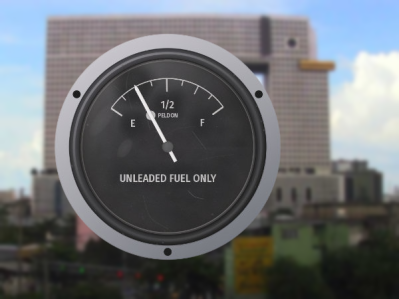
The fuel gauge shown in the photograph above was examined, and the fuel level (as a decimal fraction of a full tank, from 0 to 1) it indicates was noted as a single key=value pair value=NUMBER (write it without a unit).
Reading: value=0.25
